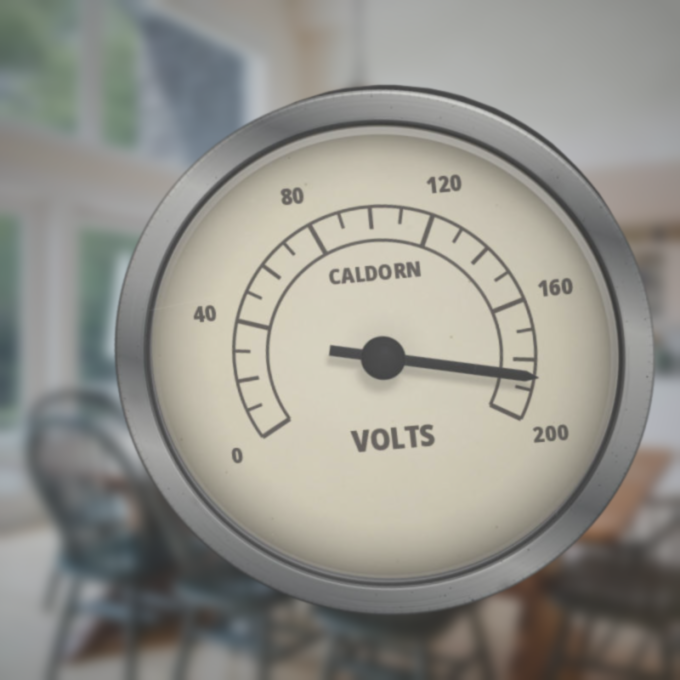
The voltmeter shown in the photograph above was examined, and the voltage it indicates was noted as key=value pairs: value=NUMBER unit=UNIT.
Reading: value=185 unit=V
